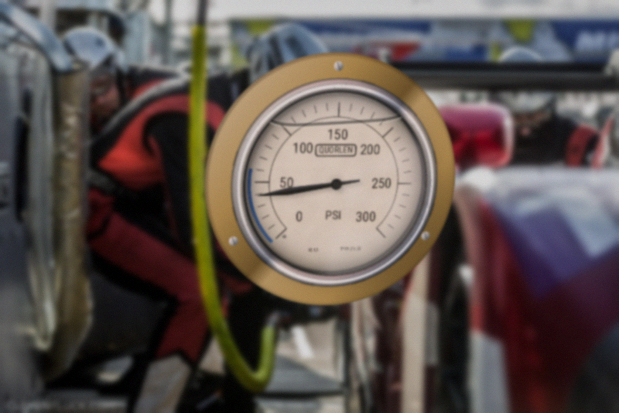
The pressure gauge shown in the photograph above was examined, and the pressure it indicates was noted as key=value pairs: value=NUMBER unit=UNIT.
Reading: value=40 unit=psi
